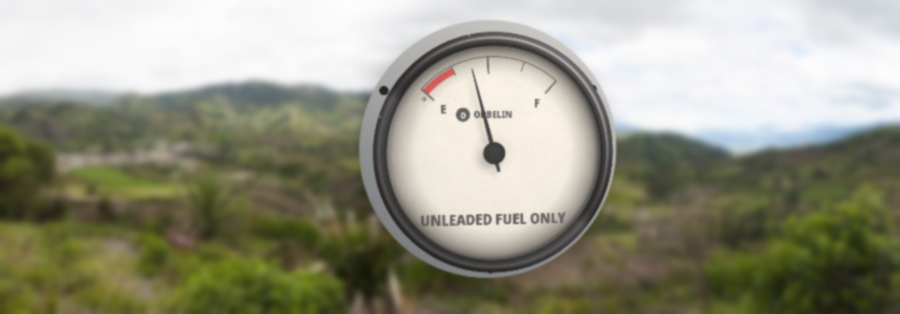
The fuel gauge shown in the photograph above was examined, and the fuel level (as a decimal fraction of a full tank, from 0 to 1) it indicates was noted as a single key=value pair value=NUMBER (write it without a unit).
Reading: value=0.375
